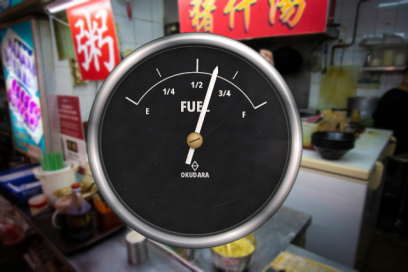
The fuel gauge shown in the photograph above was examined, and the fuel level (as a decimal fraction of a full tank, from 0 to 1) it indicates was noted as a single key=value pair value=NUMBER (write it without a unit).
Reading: value=0.625
